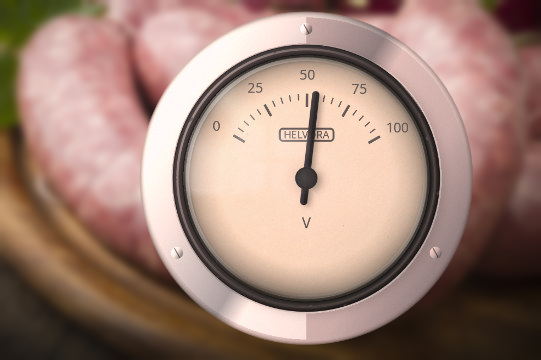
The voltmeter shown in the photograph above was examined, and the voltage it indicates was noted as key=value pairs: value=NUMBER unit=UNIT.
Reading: value=55 unit=V
